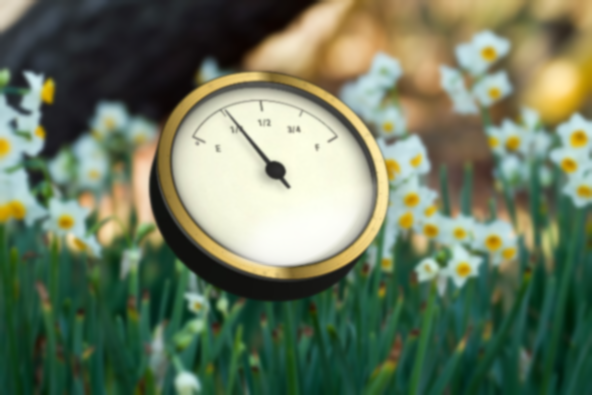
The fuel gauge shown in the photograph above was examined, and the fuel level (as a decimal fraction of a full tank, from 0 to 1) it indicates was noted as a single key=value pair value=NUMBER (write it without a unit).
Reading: value=0.25
